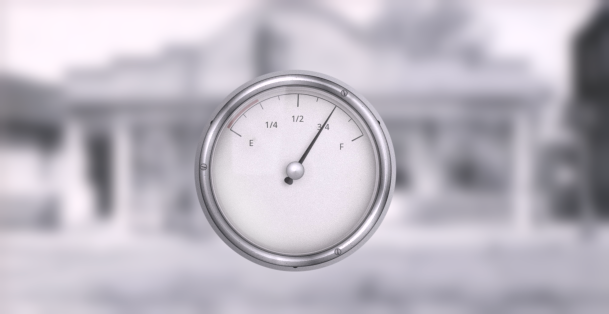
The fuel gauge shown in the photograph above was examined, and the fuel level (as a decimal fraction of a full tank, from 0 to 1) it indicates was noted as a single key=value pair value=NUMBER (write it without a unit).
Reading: value=0.75
